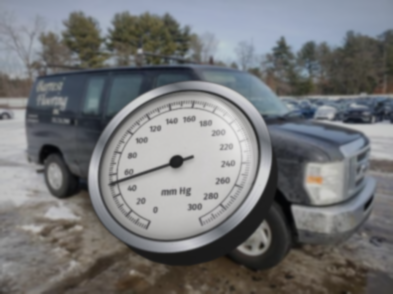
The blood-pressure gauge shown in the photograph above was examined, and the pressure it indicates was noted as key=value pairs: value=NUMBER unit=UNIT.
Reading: value=50 unit=mmHg
